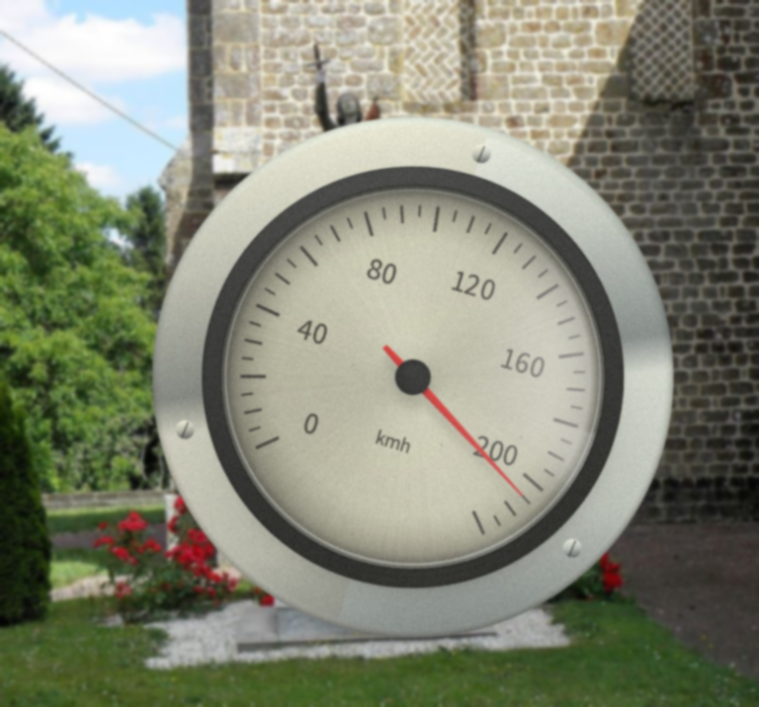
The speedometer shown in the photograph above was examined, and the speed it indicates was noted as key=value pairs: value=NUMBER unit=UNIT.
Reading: value=205 unit=km/h
